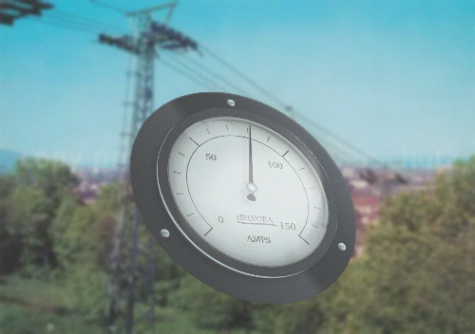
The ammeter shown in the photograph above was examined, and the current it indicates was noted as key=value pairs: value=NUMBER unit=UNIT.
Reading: value=80 unit=A
